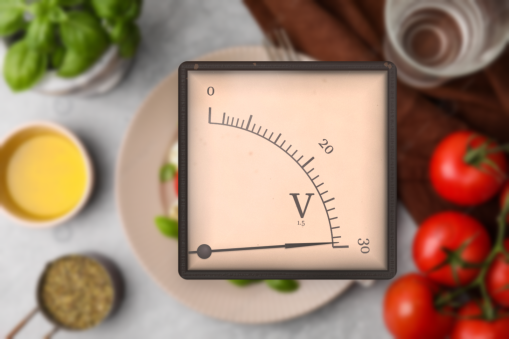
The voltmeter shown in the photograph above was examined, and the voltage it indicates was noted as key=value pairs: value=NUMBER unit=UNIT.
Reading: value=29.5 unit=V
